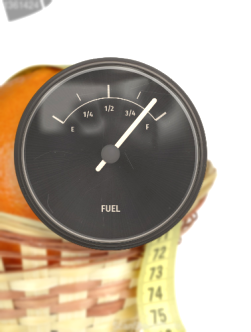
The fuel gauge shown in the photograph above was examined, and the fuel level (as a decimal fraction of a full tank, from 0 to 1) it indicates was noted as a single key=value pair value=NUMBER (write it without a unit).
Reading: value=0.875
